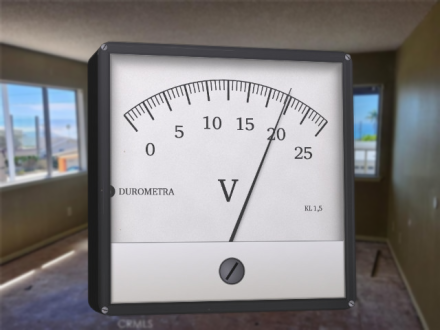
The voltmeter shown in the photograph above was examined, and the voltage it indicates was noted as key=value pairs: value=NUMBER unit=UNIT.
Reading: value=19.5 unit=V
